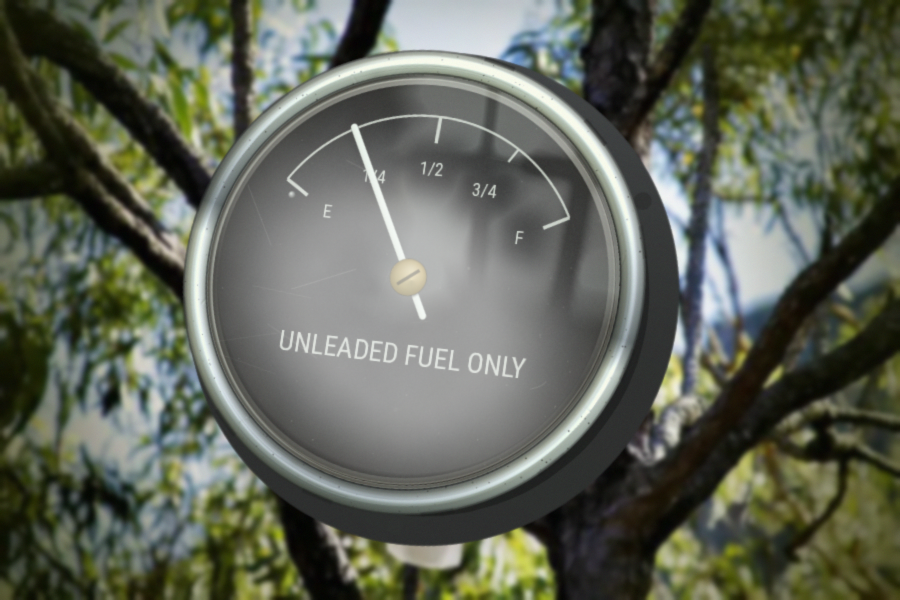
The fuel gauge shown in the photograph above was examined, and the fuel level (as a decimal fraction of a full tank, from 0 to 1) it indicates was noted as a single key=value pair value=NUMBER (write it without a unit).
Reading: value=0.25
